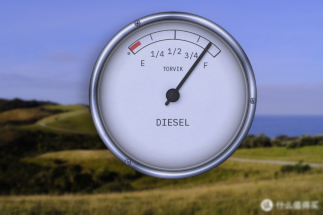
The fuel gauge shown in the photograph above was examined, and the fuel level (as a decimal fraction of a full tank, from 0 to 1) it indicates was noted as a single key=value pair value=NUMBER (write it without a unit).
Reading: value=0.875
